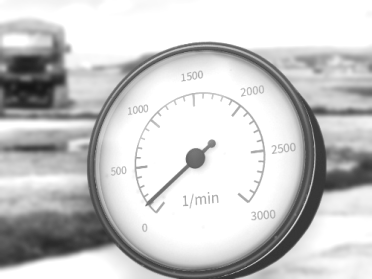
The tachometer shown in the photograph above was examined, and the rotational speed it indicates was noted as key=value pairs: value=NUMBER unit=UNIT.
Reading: value=100 unit=rpm
